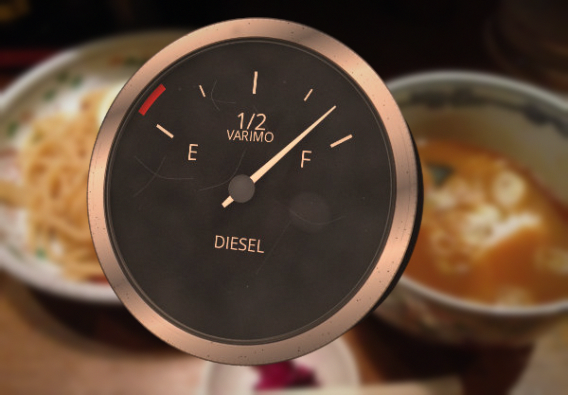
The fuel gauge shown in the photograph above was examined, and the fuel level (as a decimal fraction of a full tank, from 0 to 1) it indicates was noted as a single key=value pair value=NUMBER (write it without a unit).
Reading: value=0.875
